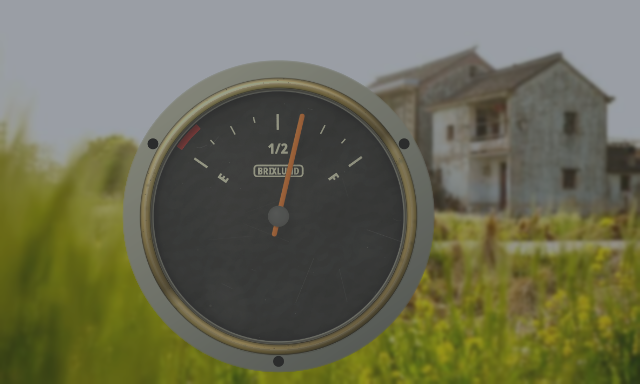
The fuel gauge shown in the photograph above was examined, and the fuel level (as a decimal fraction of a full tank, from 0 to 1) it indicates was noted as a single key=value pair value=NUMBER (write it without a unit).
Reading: value=0.625
